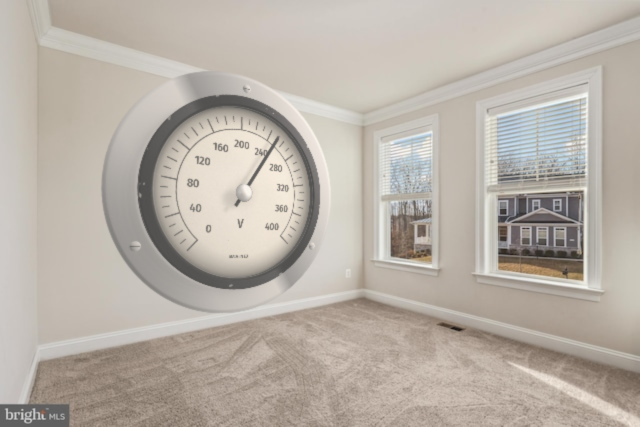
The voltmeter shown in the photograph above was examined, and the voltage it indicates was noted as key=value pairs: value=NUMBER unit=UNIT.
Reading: value=250 unit=V
